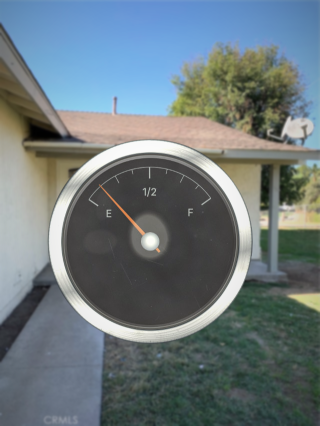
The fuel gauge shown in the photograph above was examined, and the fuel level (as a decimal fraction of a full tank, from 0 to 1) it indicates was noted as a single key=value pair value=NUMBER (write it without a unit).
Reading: value=0.125
